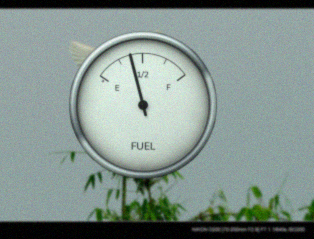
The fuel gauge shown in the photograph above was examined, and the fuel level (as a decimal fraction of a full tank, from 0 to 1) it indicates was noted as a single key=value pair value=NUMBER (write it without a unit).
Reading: value=0.375
